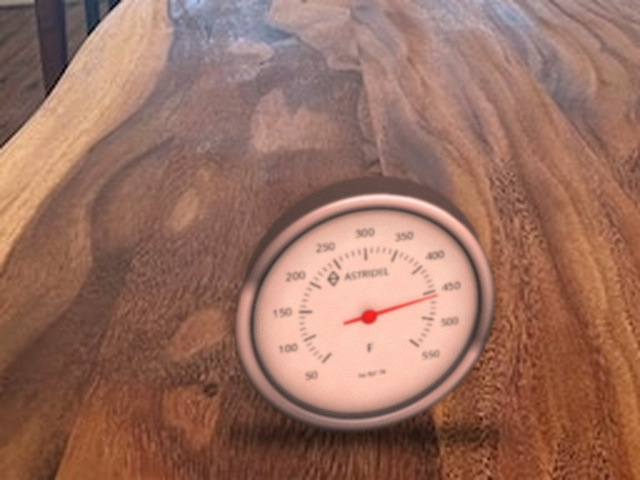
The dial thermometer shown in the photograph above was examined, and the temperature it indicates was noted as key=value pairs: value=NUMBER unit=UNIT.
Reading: value=450 unit=°F
